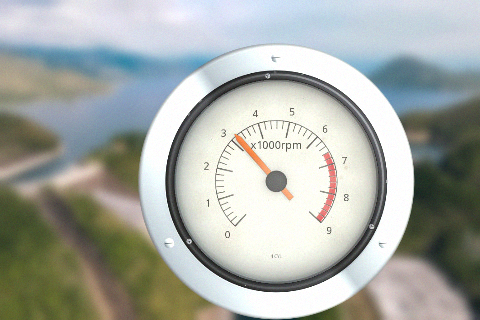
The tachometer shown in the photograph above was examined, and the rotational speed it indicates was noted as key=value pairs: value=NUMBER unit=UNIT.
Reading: value=3200 unit=rpm
